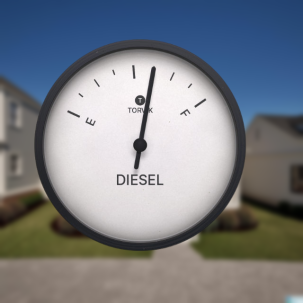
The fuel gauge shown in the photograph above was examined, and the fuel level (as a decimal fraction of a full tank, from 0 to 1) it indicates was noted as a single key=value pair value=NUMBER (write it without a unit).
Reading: value=0.625
